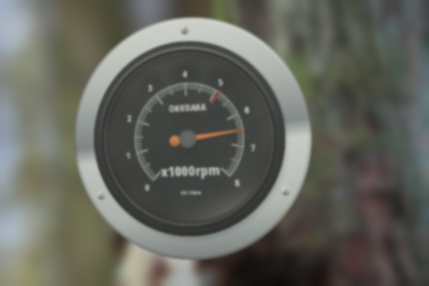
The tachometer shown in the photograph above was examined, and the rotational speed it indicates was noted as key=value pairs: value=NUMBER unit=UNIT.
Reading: value=6500 unit=rpm
